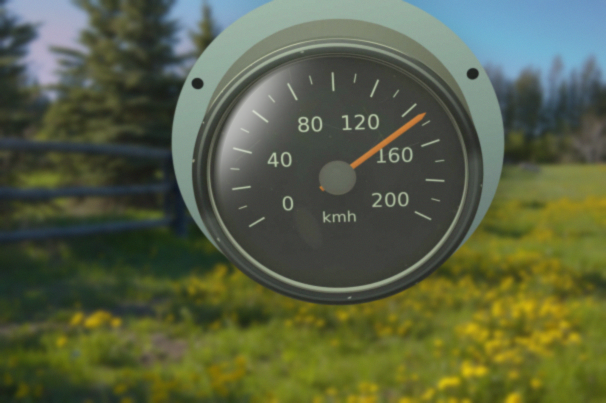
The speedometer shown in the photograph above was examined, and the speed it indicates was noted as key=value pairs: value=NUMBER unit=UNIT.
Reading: value=145 unit=km/h
